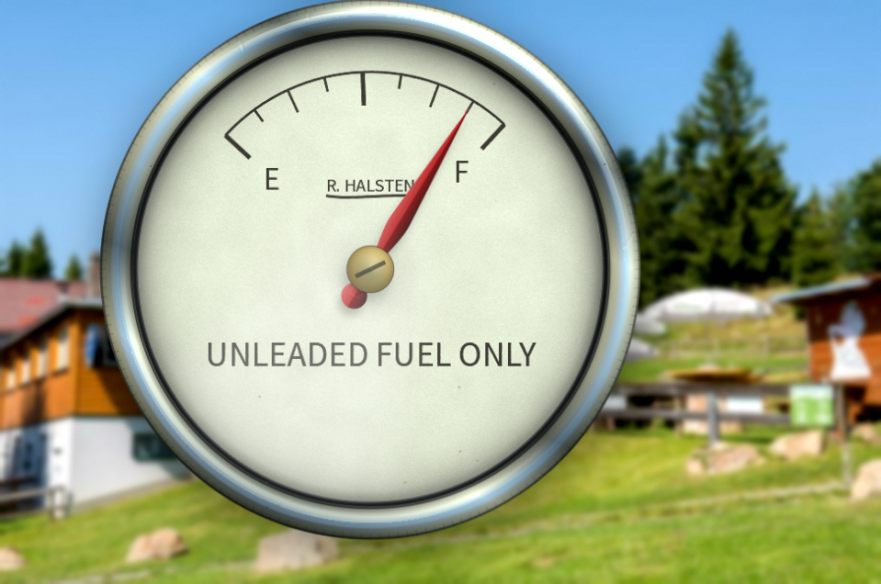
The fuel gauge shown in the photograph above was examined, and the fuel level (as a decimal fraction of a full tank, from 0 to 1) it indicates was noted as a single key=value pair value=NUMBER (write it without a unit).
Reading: value=0.875
